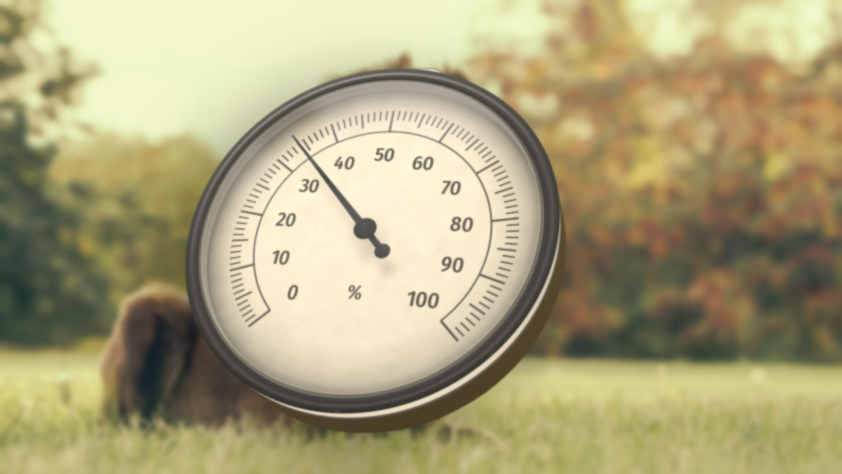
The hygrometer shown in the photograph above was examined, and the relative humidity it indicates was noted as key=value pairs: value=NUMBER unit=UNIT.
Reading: value=34 unit=%
